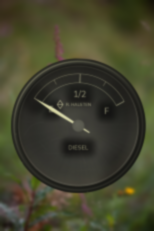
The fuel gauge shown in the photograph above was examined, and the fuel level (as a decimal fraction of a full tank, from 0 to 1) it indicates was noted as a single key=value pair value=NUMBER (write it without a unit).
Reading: value=0
